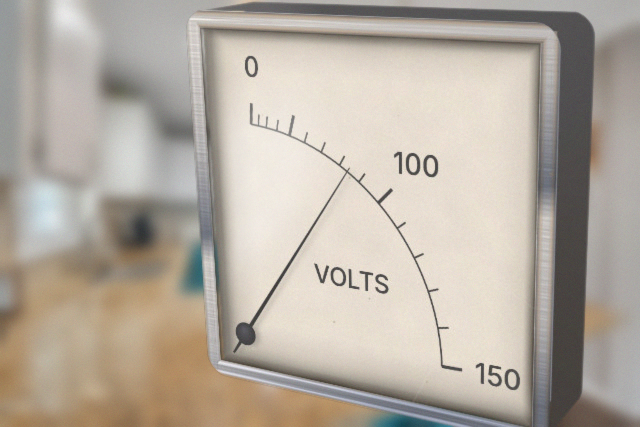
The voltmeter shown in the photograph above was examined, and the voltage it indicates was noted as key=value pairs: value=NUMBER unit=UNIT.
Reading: value=85 unit=V
